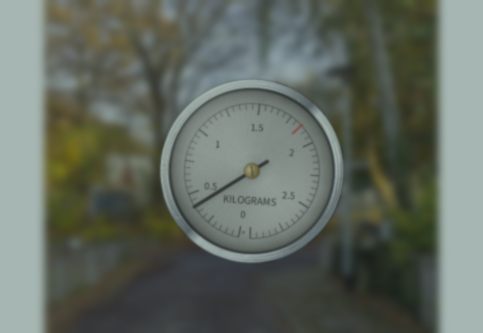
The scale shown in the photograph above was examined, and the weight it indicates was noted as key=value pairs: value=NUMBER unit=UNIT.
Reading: value=0.4 unit=kg
